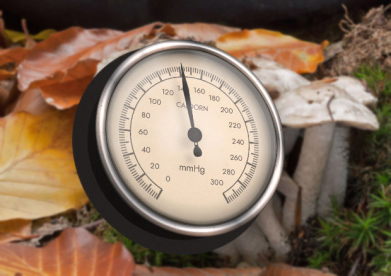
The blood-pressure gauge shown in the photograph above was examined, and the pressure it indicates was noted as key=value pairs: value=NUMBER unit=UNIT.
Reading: value=140 unit=mmHg
